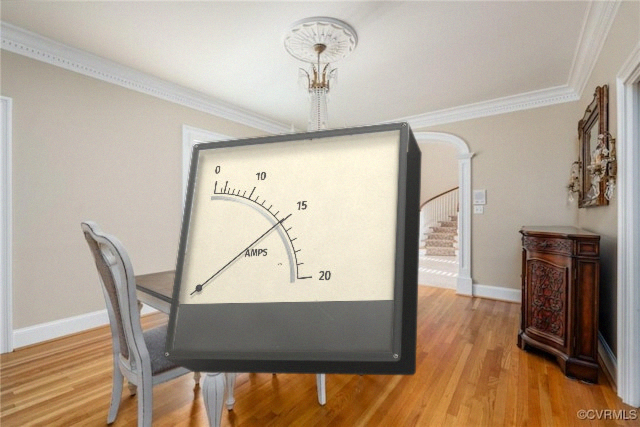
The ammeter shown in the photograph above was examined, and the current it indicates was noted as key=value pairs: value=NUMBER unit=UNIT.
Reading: value=15 unit=A
